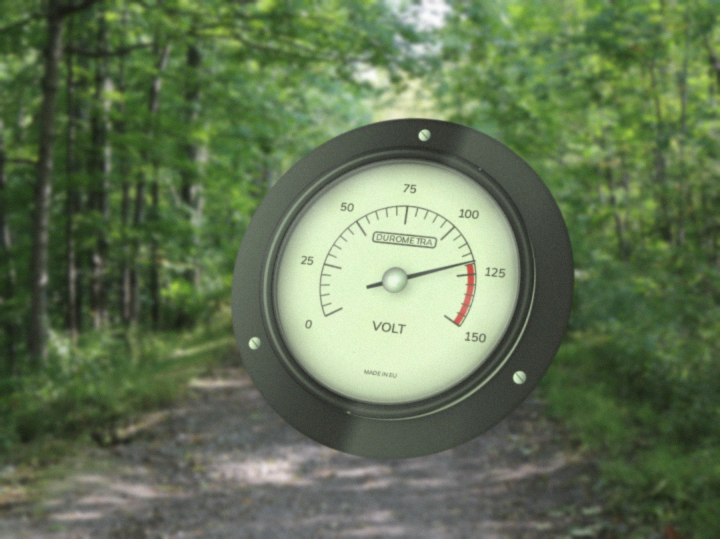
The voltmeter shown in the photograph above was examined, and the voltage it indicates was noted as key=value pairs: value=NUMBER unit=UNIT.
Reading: value=120 unit=V
